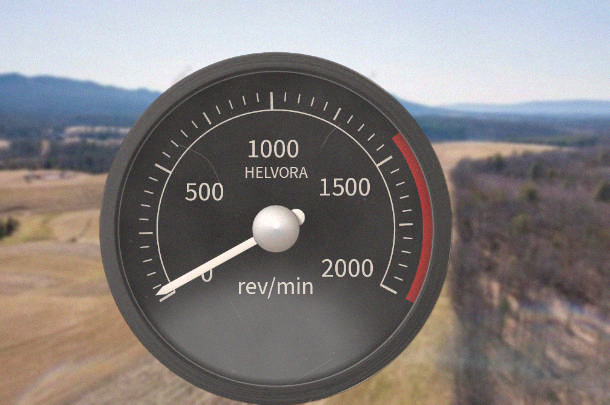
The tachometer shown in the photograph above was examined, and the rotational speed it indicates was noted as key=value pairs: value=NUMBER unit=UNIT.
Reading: value=25 unit=rpm
